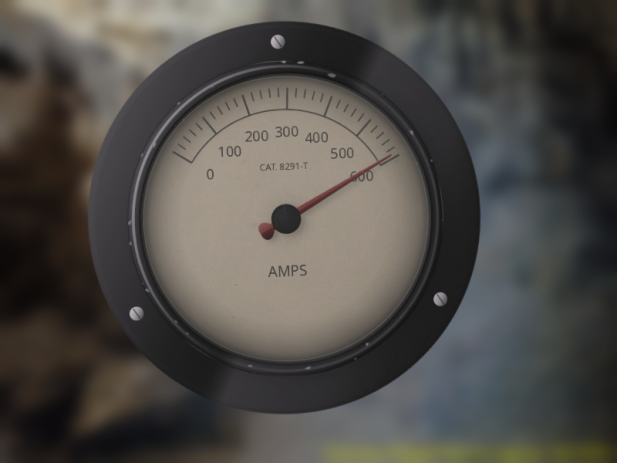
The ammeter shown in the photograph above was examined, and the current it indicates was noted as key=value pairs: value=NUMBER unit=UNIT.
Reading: value=590 unit=A
